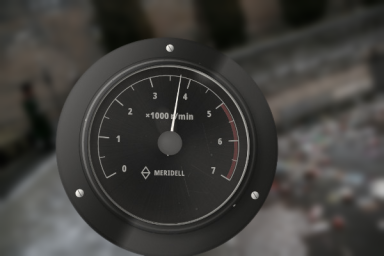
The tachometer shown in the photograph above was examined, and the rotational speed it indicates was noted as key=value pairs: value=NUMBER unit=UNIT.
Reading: value=3750 unit=rpm
